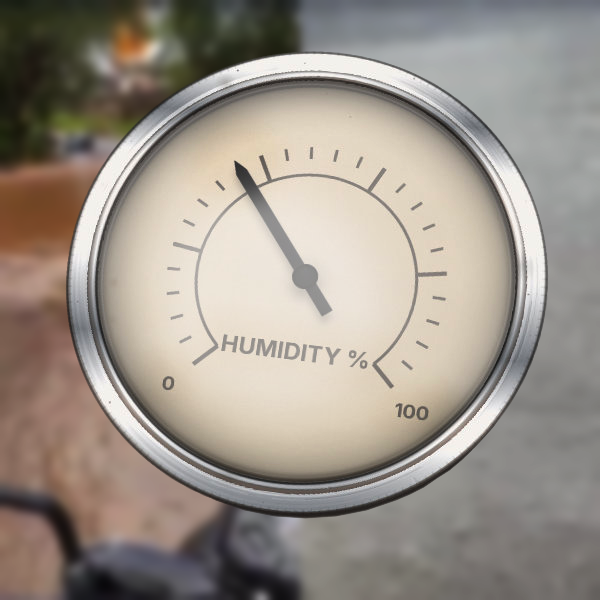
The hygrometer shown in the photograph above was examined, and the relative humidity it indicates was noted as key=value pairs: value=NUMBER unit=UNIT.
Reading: value=36 unit=%
